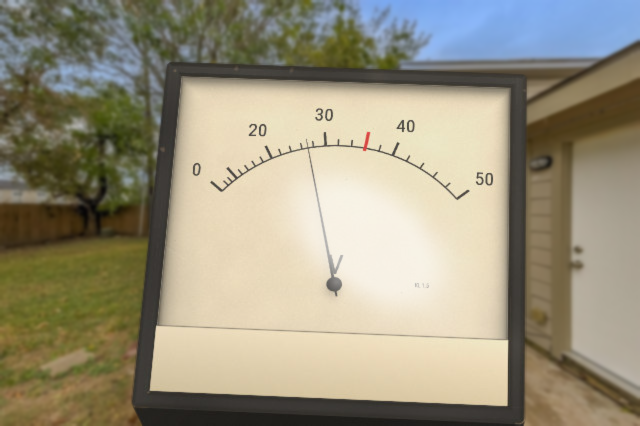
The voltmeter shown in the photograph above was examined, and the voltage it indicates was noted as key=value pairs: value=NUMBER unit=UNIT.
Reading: value=27 unit=V
